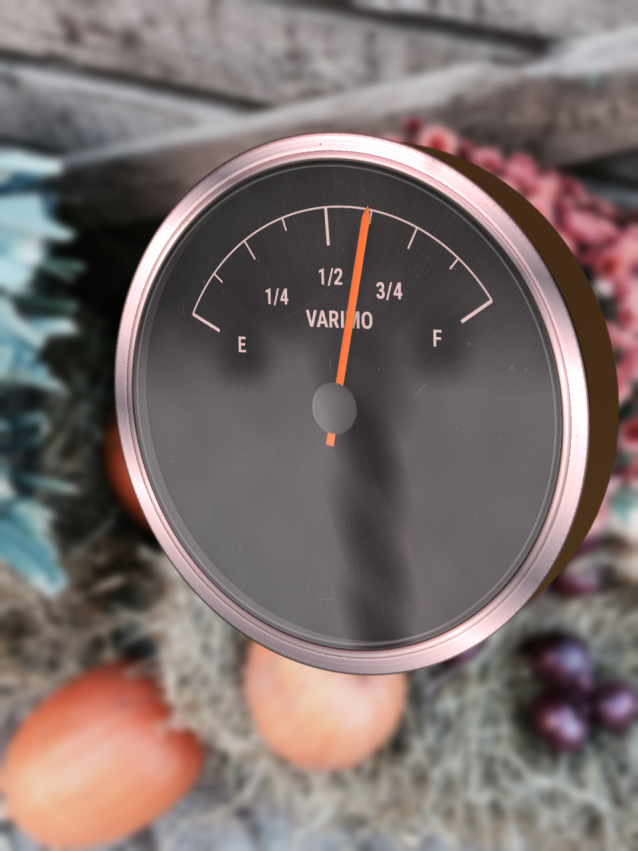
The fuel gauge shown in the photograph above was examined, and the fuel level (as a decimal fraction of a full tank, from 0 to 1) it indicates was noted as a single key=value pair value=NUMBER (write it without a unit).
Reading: value=0.625
